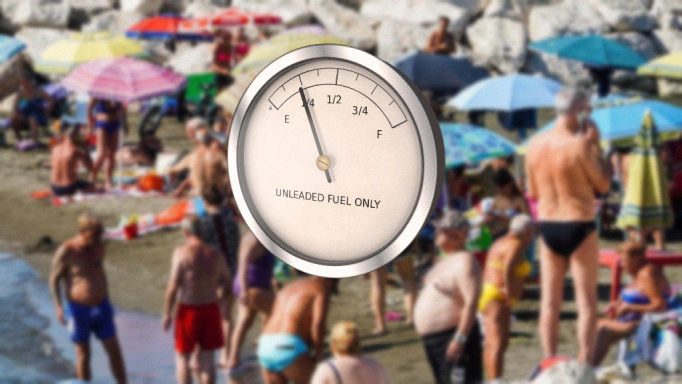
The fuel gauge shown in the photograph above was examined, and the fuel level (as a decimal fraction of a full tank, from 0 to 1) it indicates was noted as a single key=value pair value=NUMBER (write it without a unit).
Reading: value=0.25
